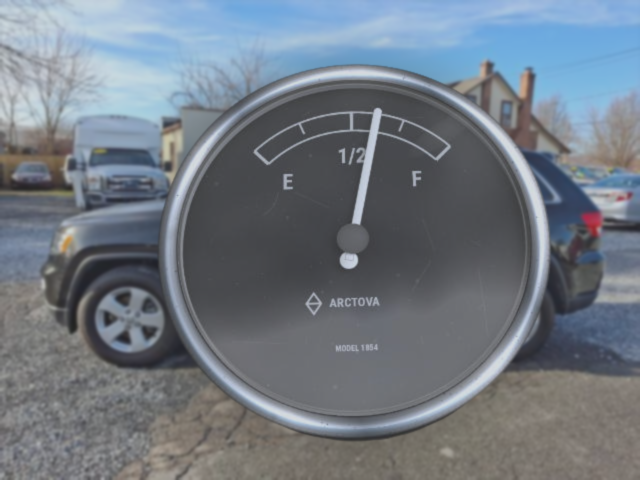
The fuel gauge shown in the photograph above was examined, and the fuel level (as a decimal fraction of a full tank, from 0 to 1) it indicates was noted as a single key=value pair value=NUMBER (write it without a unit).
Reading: value=0.625
